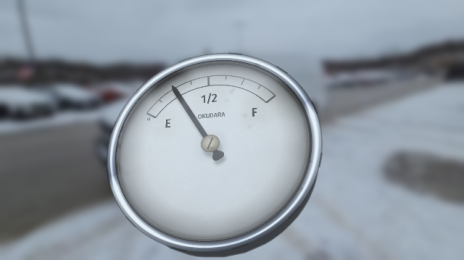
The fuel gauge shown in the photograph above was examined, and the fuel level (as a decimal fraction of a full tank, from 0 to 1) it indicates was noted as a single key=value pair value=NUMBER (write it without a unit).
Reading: value=0.25
